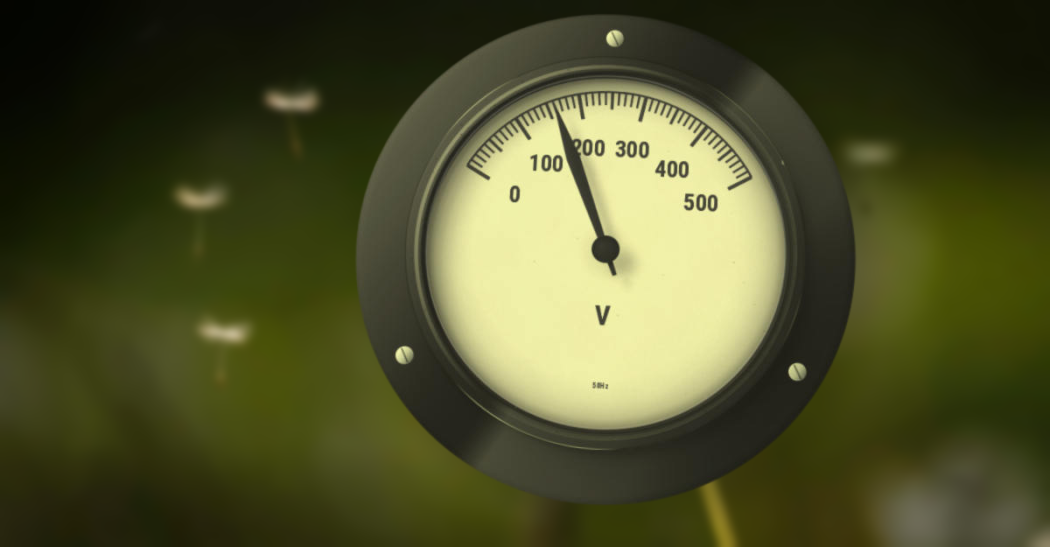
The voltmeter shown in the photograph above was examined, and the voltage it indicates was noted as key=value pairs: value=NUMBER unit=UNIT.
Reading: value=160 unit=V
